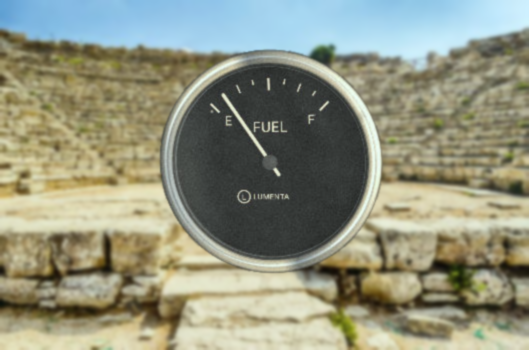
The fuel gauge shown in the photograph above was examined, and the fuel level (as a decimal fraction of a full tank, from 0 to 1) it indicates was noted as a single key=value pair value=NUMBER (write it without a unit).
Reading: value=0.125
